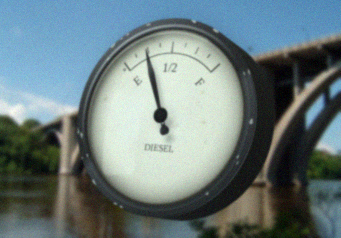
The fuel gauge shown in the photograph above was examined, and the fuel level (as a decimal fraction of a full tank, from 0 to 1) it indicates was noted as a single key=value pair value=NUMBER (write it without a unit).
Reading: value=0.25
